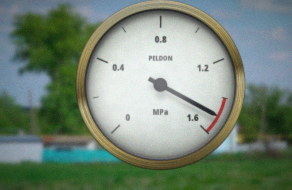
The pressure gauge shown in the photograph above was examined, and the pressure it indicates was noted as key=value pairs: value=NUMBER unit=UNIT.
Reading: value=1.5 unit=MPa
